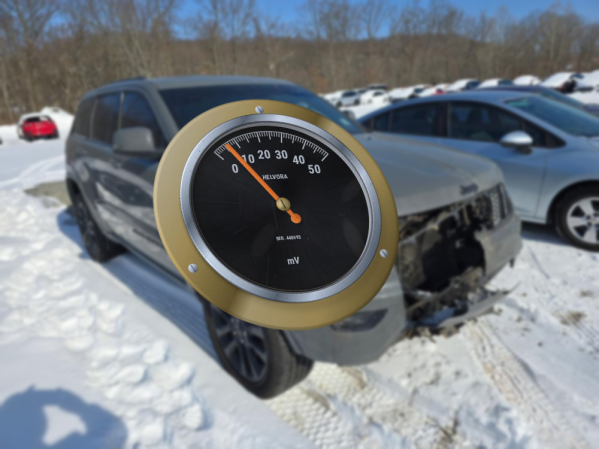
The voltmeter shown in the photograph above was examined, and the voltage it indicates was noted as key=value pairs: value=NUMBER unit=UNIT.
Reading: value=5 unit=mV
